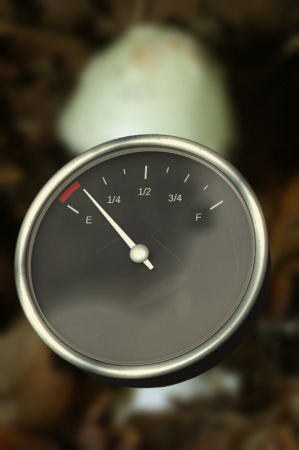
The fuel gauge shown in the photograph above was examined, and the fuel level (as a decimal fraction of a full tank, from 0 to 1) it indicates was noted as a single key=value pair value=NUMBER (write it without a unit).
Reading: value=0.125
